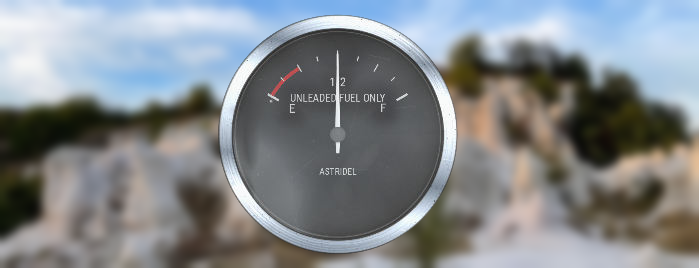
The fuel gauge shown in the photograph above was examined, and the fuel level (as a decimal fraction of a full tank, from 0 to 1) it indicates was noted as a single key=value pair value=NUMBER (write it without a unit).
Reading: value=0.5
